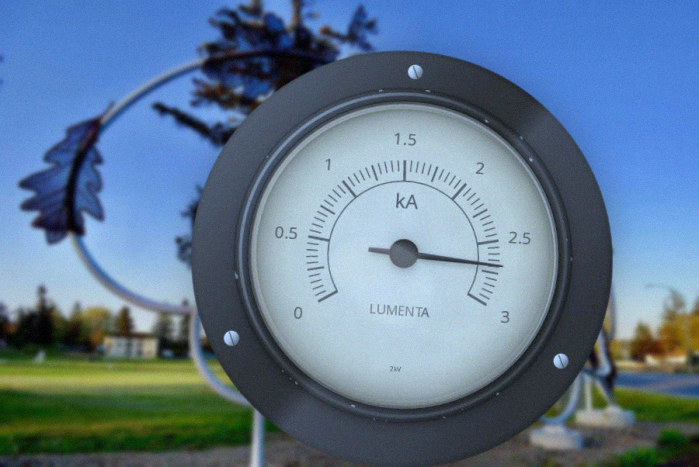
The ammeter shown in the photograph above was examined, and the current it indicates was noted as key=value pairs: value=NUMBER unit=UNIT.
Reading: value=2.7 unit=kA
